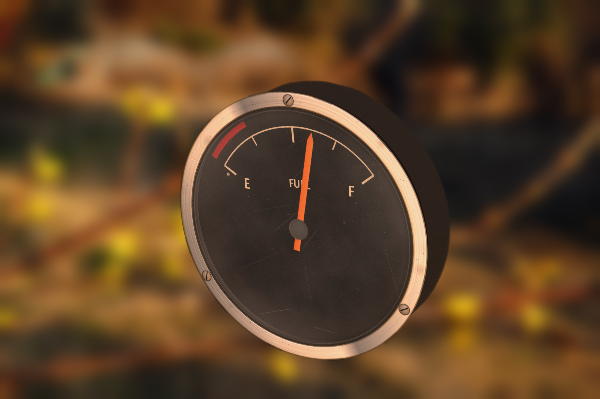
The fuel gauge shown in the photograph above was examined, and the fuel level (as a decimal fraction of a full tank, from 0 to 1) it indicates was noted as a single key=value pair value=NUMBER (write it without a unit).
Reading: value=0.625
